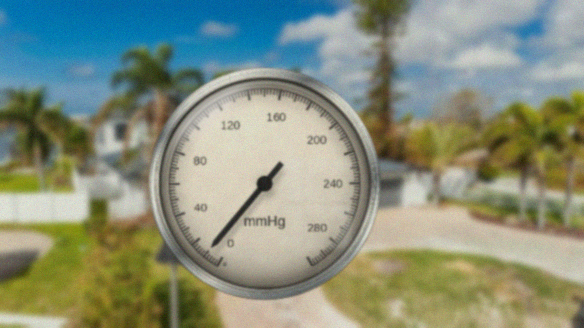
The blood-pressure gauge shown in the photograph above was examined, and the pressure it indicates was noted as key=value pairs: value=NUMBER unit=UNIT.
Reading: value=10 unit=mmHg
